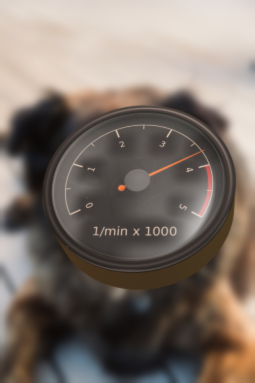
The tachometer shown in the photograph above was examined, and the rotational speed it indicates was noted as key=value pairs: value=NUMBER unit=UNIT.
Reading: value=3750 unit=rpm
